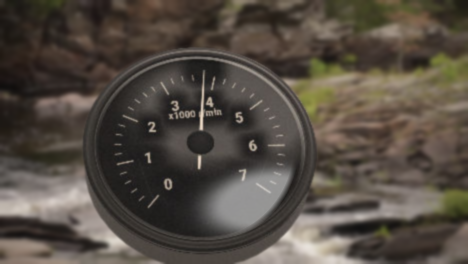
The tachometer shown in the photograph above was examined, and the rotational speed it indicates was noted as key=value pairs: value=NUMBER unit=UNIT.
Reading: value=3800 unit=rpm
